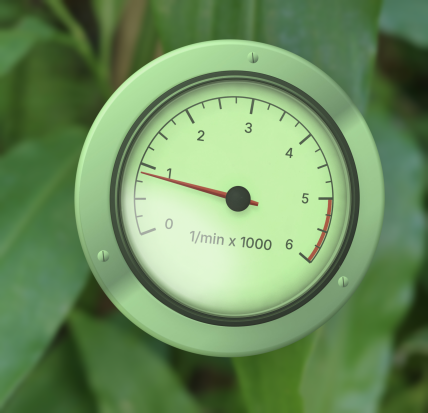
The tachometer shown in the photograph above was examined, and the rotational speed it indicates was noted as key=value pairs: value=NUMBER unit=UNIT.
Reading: value=875 unit=rpm
